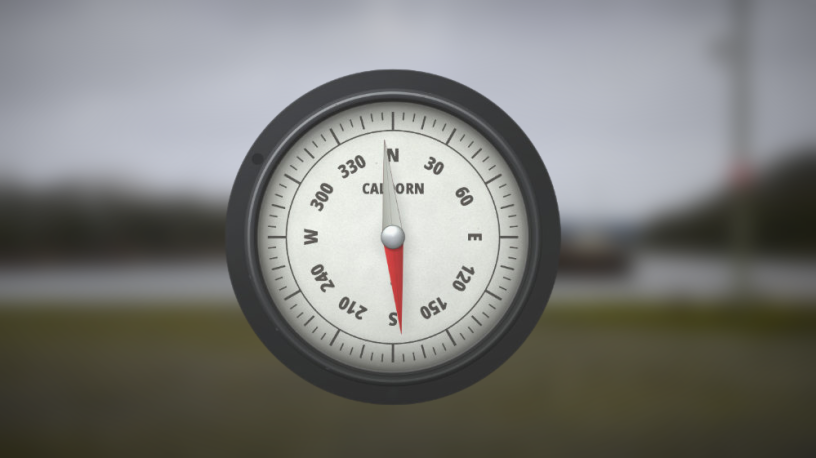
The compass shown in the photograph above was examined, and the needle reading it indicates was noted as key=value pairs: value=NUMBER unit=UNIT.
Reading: value=175 unit=°
